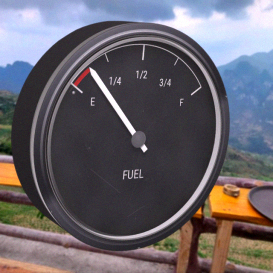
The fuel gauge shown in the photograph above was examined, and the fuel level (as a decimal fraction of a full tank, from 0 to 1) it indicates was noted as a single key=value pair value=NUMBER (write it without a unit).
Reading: value=0.125
